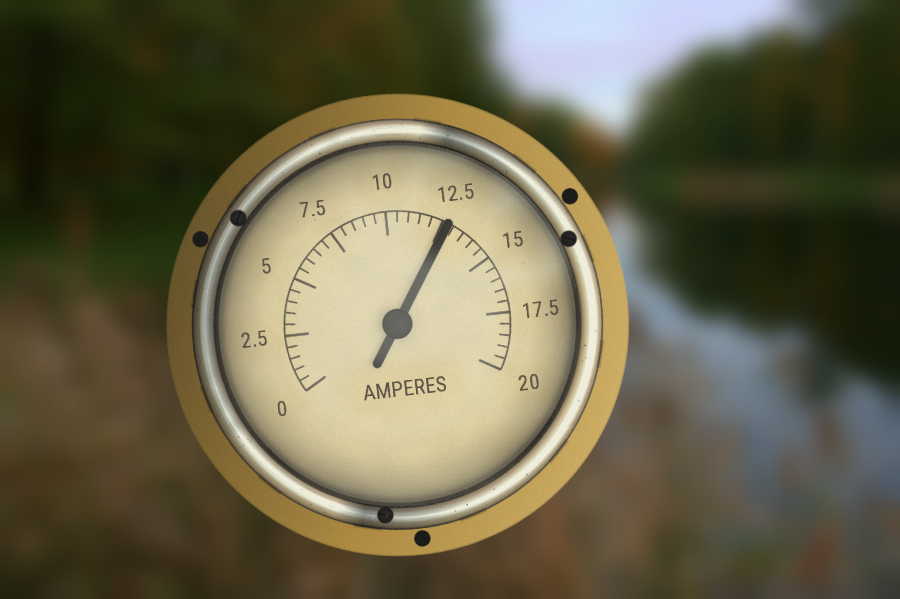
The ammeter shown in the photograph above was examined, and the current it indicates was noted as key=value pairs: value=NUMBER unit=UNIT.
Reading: value=12.75 unit=A
